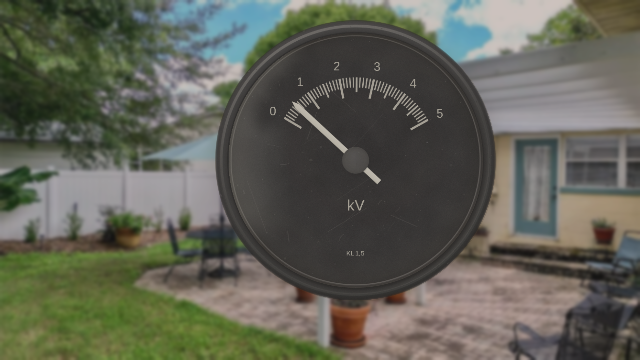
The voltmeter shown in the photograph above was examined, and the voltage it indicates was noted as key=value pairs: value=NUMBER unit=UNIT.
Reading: value=0.5 unit=kV
